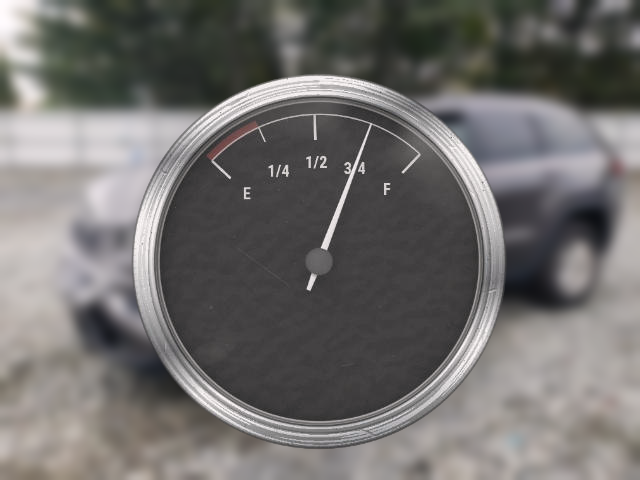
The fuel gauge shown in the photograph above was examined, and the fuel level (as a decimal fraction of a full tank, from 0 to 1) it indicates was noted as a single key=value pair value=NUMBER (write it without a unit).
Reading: value=0.75
